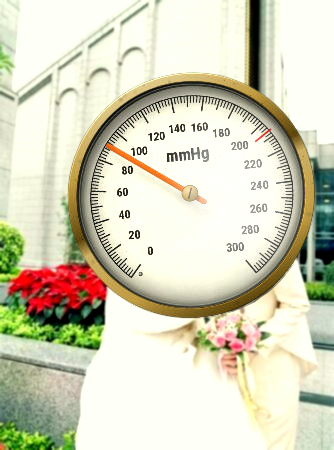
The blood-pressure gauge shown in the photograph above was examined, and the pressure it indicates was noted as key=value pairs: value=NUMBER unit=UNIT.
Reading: value=90 unit=mmHg
